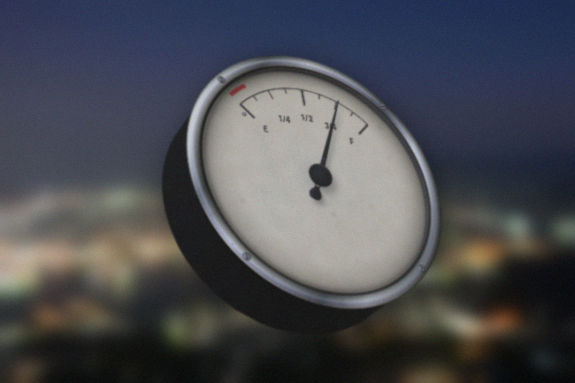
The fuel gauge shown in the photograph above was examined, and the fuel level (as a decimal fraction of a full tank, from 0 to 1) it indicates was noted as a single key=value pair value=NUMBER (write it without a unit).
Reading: value=0.75
